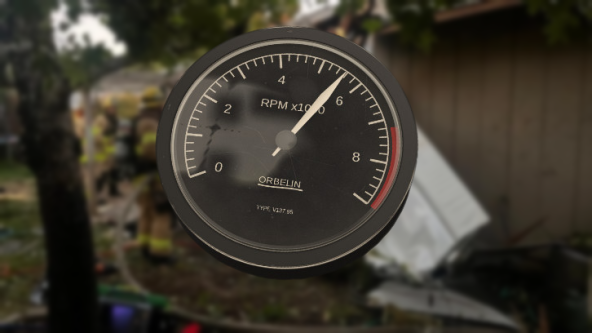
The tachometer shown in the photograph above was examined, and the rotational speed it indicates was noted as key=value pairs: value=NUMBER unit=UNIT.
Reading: value=5600 unit=rpm
